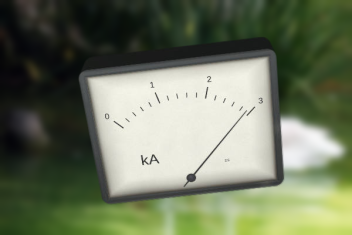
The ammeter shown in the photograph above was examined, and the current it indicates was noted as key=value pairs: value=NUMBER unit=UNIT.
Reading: value=2.9 unit=kA
